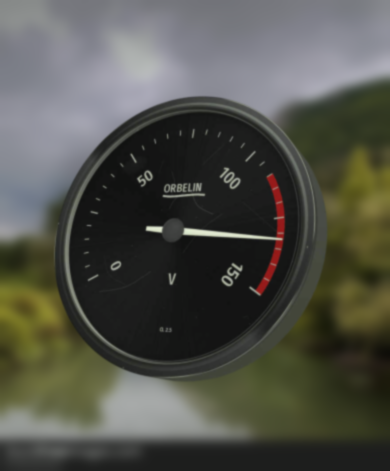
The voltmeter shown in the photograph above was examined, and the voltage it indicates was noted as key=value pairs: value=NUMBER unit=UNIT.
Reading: value=132.5 unit=V
